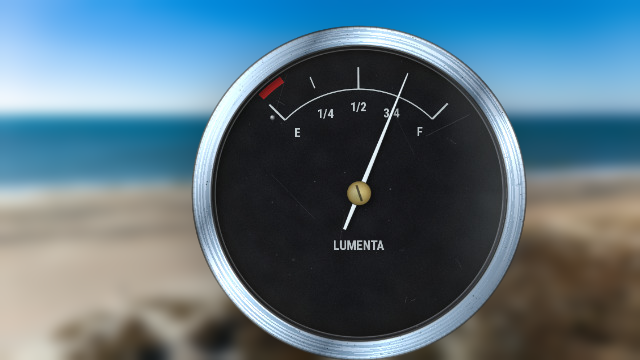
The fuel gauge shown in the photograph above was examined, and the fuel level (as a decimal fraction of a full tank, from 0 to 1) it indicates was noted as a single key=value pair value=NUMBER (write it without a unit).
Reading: value=0.75
